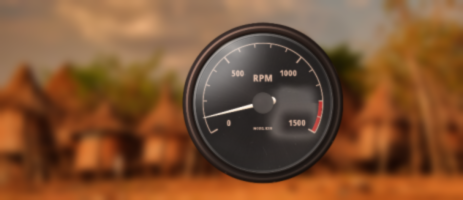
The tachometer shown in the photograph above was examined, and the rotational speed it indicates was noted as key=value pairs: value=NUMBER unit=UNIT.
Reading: value=100 unit=rpm
